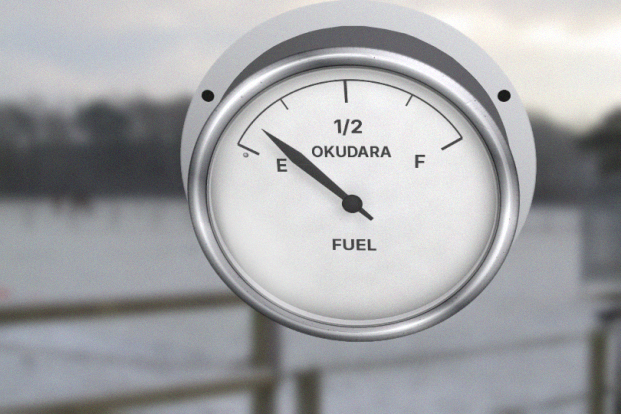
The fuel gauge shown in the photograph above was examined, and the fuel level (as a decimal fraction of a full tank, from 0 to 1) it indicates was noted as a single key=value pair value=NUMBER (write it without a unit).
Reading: value=0.125
